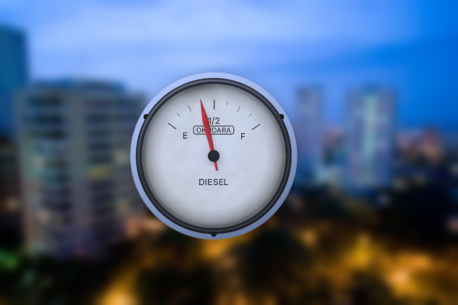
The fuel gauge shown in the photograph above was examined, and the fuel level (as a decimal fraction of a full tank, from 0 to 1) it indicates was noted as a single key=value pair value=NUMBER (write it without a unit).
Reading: value=0.375
